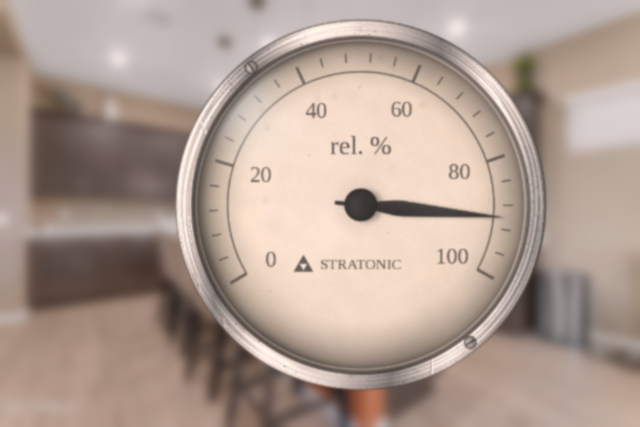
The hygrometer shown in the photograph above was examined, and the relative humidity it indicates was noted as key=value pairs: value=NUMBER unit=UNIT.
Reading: value=90 unit=%
